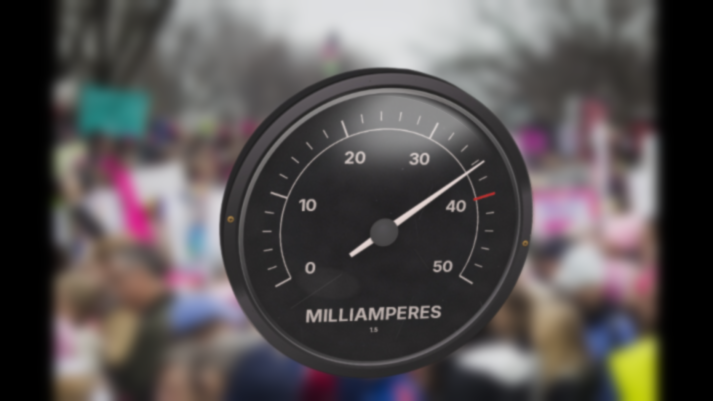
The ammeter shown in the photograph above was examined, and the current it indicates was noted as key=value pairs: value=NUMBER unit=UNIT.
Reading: value=36 unit=mA
